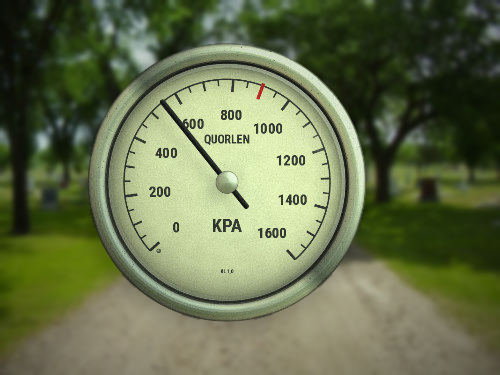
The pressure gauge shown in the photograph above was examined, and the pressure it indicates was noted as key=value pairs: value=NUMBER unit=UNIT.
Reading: value=550 unit=kPa
